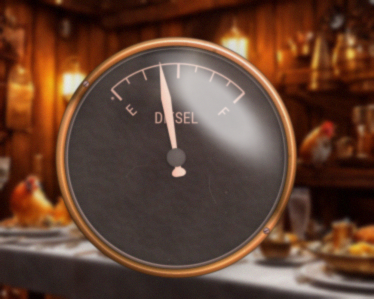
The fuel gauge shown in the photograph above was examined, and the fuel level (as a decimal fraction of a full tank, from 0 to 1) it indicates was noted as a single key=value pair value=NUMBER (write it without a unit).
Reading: value=0.375
